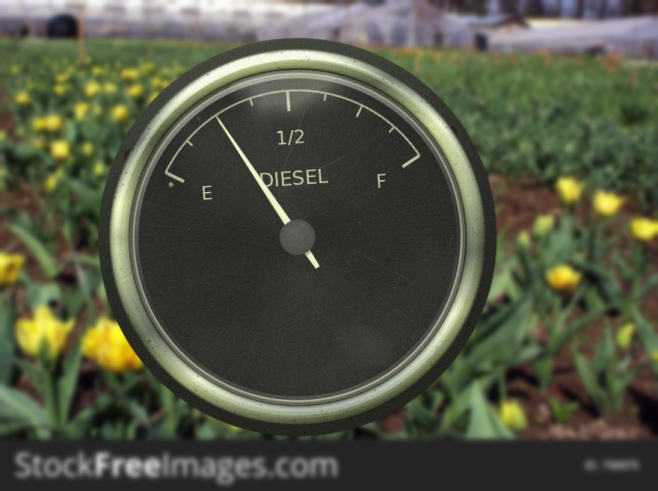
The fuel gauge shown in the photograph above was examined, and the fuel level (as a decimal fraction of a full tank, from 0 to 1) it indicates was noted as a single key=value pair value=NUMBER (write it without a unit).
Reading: value=0.25
